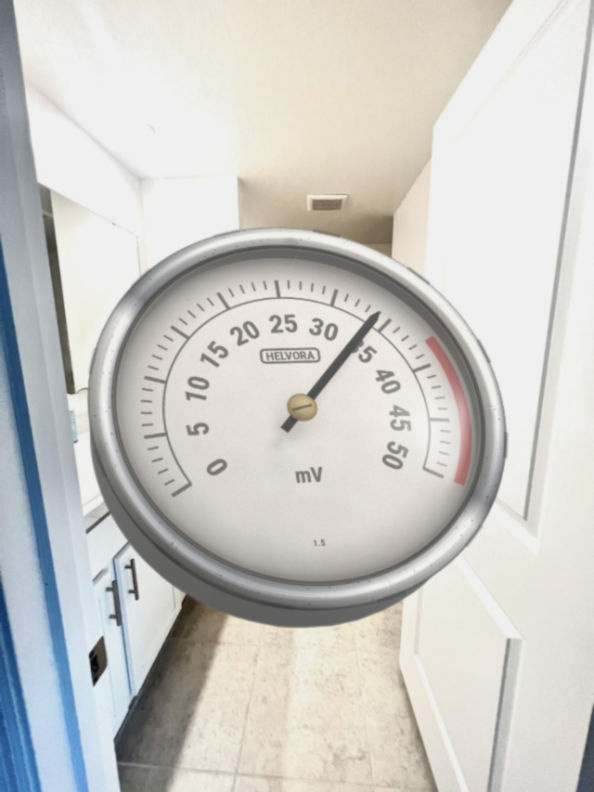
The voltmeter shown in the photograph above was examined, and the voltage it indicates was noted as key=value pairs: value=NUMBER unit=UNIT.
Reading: value=34 unit=mV
